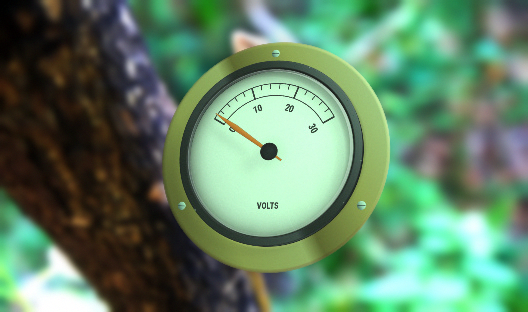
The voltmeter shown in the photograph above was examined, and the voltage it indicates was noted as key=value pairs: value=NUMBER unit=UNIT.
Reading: value=1 unit=V
